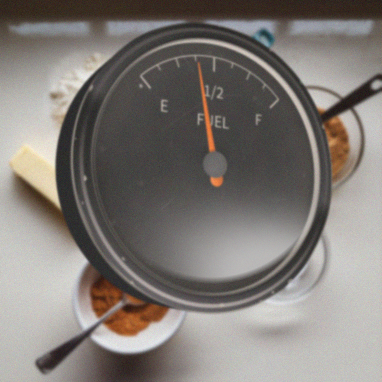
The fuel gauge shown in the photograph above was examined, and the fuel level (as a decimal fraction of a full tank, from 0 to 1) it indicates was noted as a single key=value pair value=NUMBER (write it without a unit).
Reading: value=0.375
